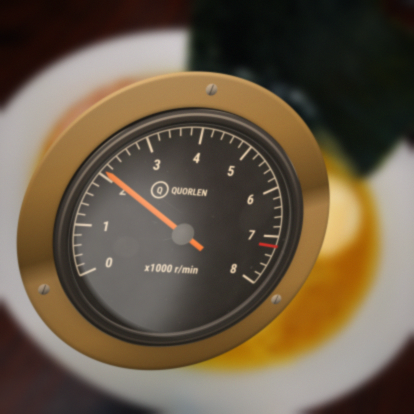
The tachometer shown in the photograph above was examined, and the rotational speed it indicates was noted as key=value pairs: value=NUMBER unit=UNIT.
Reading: value=2100 unit=rpm
